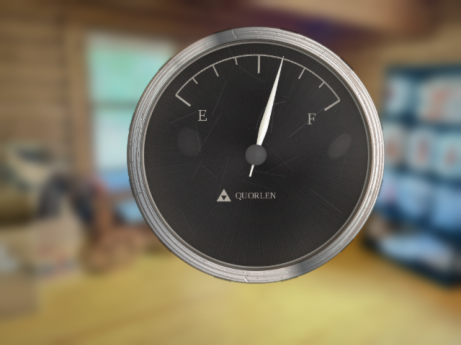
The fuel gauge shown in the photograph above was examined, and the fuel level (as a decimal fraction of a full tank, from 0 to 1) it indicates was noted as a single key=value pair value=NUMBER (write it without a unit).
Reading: value=0.625
